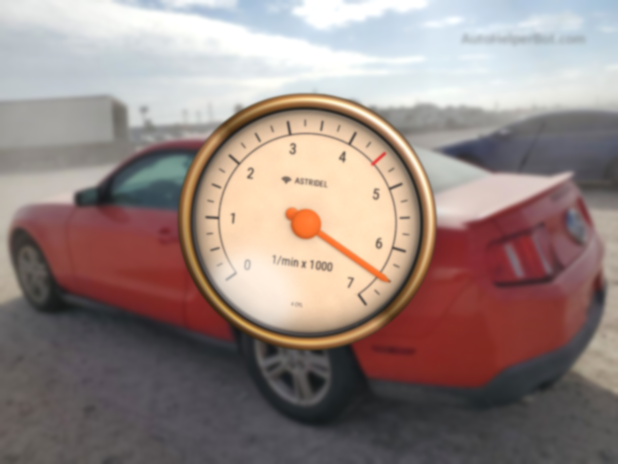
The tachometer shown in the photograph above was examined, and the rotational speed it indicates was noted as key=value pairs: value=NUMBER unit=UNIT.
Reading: value=6500 unit=rpm
